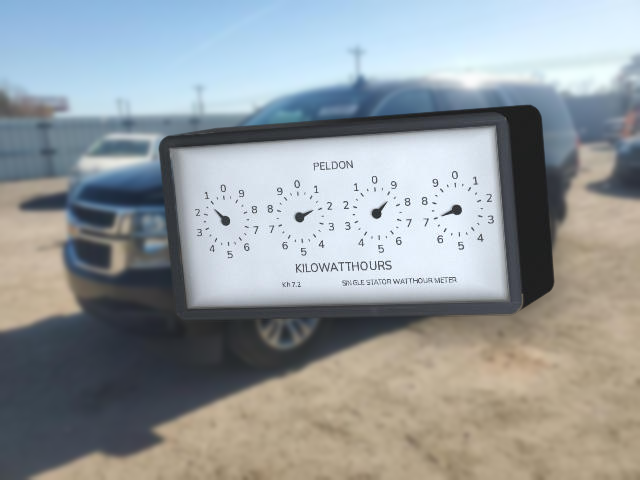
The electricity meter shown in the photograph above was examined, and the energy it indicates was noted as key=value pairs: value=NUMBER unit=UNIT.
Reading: value=1187 unit=kWh
